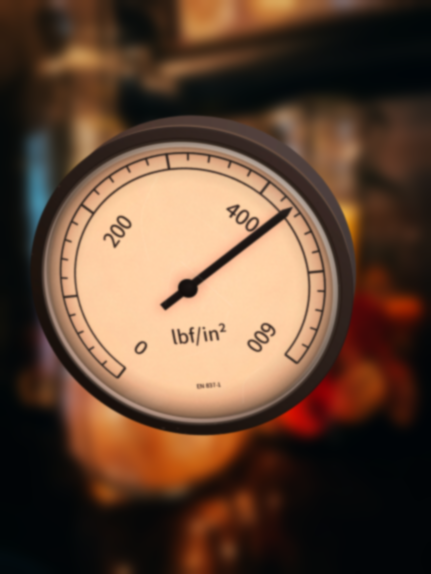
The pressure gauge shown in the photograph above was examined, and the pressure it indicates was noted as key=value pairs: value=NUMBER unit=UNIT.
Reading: value=430 unit=psi
